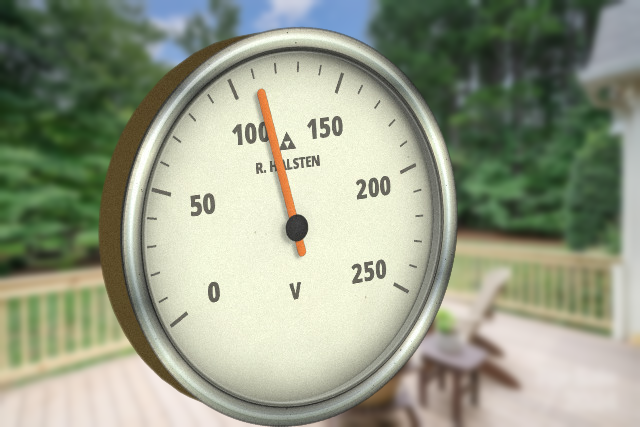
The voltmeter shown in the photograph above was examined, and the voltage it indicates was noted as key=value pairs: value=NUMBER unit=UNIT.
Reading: value=110 unit=V
